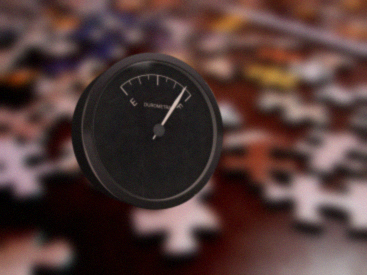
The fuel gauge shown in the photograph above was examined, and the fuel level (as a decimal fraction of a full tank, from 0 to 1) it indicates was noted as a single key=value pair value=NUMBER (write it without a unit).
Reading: value=0.875
